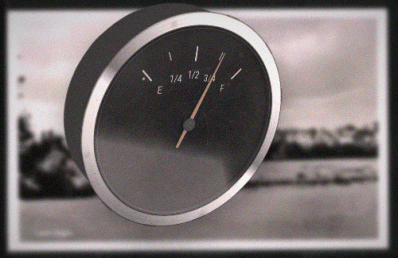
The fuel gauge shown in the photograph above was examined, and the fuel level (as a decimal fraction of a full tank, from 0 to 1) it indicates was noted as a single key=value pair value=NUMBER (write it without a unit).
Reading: value=0.75
